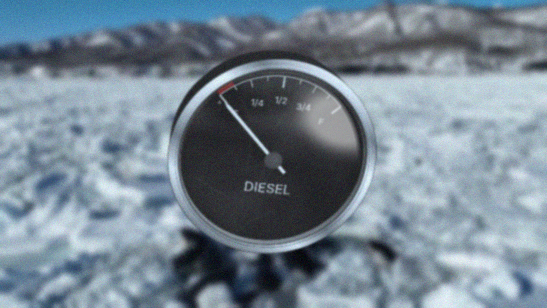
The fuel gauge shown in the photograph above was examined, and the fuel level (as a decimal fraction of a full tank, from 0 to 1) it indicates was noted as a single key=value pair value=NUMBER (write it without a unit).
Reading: value=0
